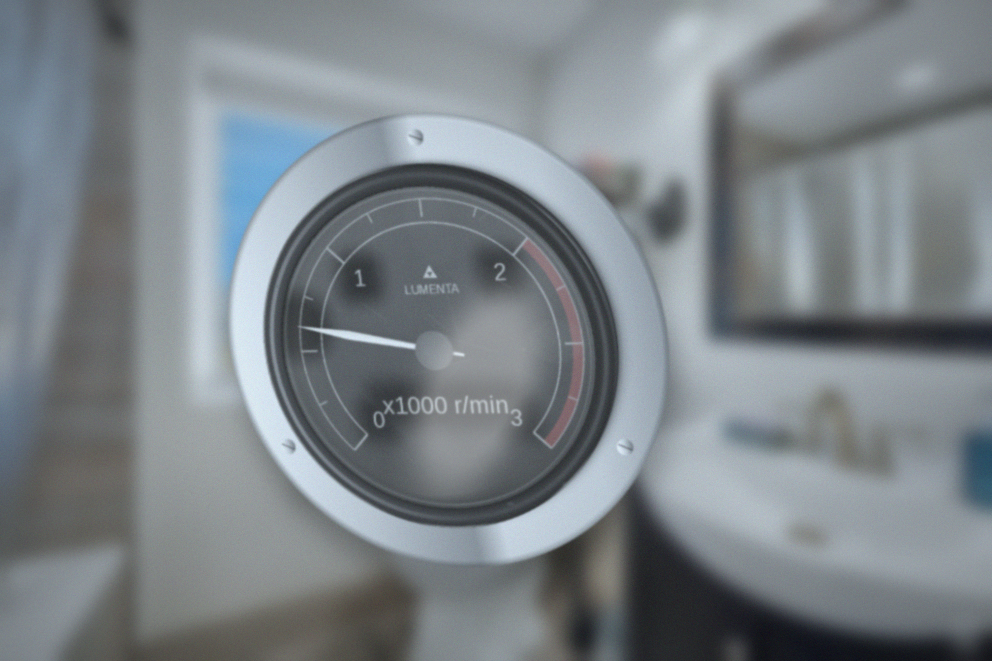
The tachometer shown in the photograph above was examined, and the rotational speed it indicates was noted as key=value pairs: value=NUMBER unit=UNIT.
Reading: value=625 unit=rpm
